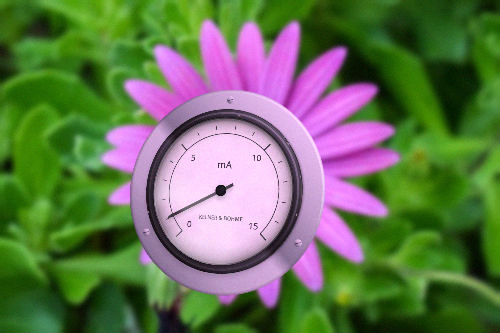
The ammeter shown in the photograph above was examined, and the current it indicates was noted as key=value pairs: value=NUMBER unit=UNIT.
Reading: value=1 unit=mA
